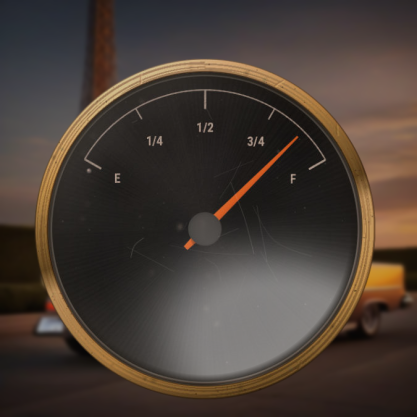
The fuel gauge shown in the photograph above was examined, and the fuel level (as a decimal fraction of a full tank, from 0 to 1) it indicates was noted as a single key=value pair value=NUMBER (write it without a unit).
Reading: value=0.875
